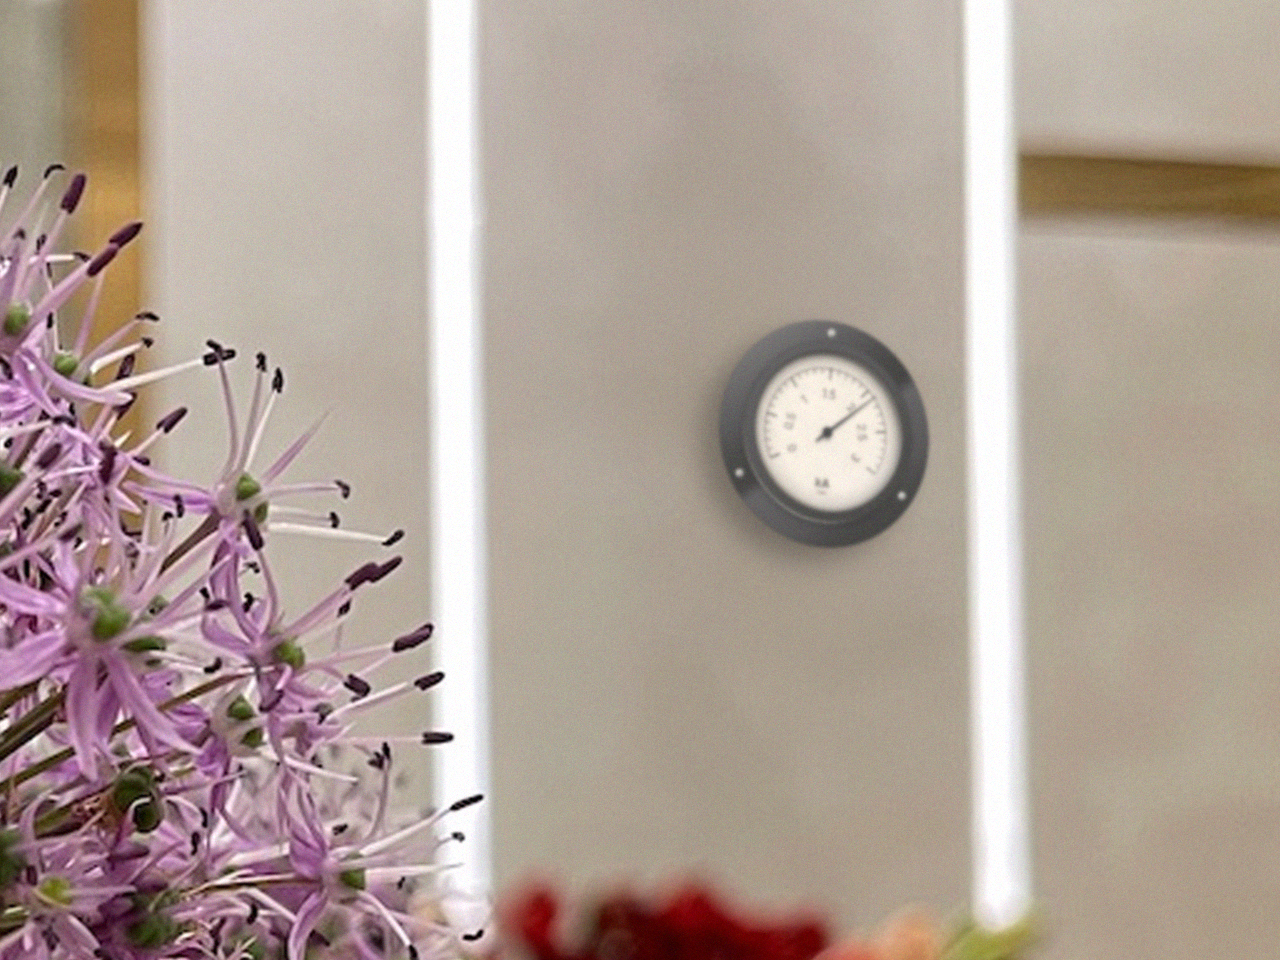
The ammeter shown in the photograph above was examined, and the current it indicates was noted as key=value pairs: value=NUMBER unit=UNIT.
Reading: value=2.1 unit=kA
